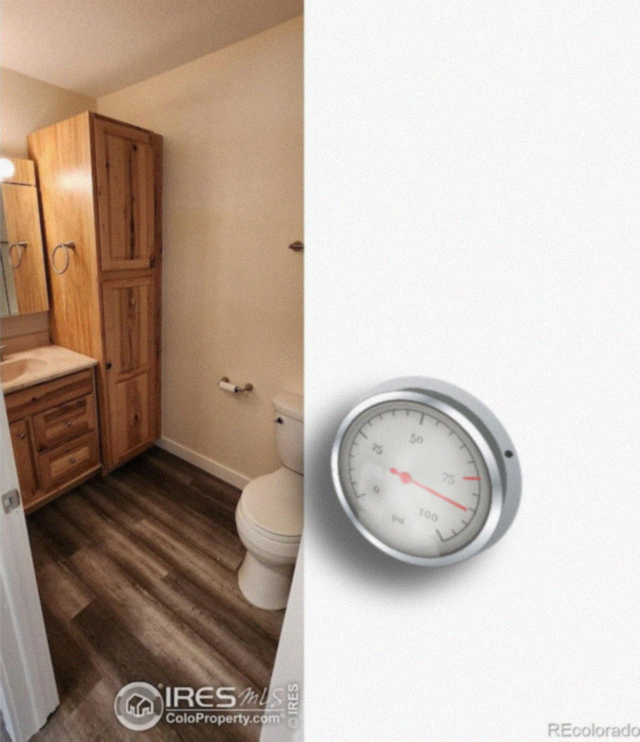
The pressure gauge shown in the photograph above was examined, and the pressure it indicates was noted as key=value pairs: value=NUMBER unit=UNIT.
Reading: value=85 unit=psi
